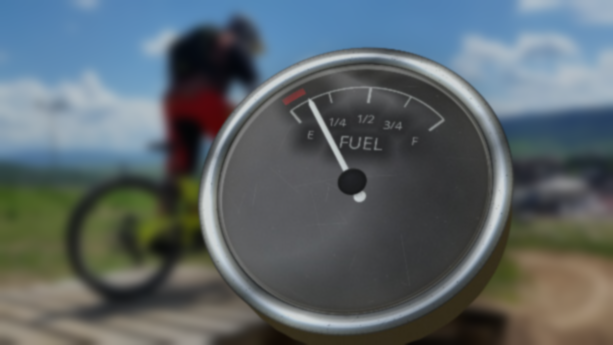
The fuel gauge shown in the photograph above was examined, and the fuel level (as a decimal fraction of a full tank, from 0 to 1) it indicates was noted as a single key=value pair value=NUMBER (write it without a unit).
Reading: value=0.125
